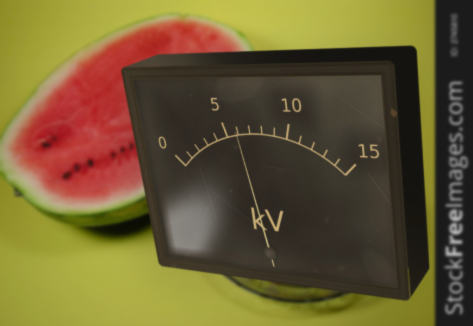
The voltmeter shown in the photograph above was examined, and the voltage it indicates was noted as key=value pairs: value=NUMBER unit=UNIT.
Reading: value=6 unit=kV
